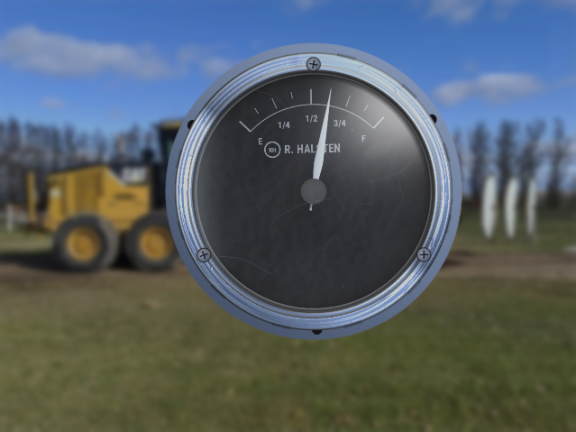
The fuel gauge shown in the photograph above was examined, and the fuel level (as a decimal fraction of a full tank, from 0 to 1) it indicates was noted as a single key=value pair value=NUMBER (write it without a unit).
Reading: value=0.625
